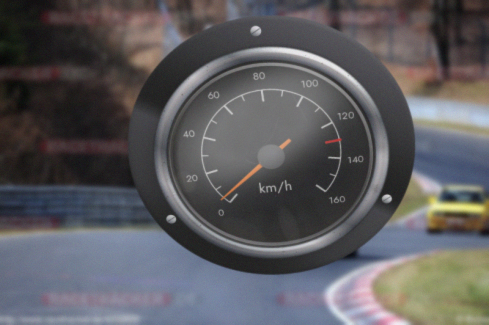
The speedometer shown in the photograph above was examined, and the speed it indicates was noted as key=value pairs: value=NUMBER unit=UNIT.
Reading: value=5 unit=km/h
